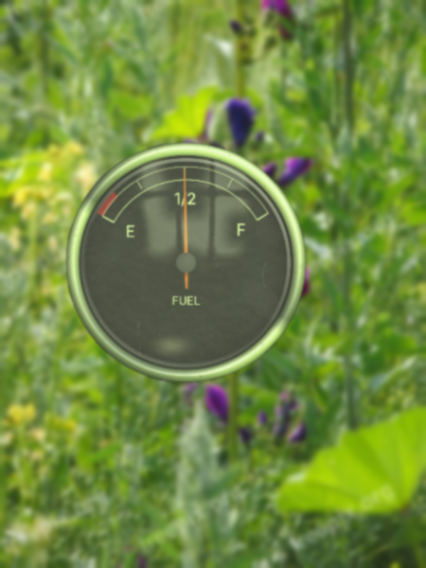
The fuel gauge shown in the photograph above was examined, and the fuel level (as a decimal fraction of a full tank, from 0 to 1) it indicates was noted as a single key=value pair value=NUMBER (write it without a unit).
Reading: value=0.5
